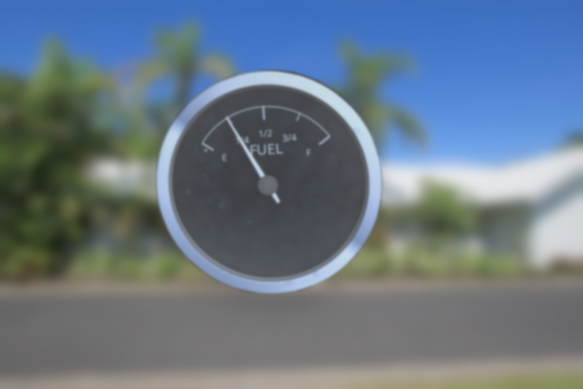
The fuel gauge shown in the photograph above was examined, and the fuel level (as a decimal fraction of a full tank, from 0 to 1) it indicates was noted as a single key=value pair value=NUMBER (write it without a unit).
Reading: value=0.25
